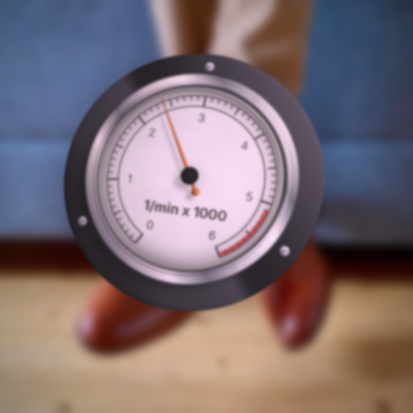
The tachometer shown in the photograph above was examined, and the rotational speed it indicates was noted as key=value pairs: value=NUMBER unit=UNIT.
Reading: value=2400 unit=rpm
